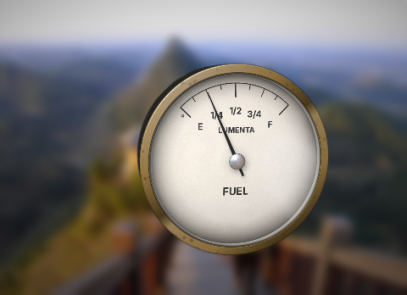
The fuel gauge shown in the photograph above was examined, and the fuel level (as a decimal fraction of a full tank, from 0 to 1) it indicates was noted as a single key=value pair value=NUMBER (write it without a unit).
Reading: value=0.25
